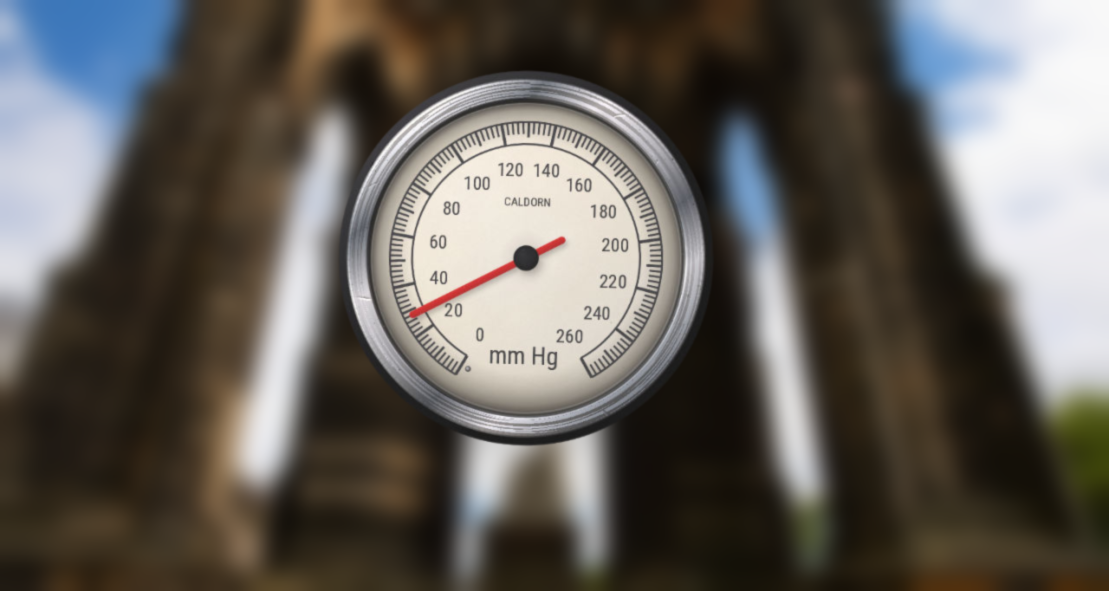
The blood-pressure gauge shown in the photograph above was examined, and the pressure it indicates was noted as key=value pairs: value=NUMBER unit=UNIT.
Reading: value=28 unit=mmHg
